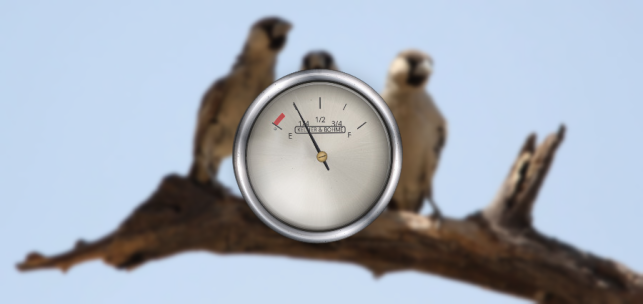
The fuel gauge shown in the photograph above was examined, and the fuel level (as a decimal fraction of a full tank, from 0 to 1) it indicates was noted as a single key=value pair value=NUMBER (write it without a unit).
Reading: value=0.25
